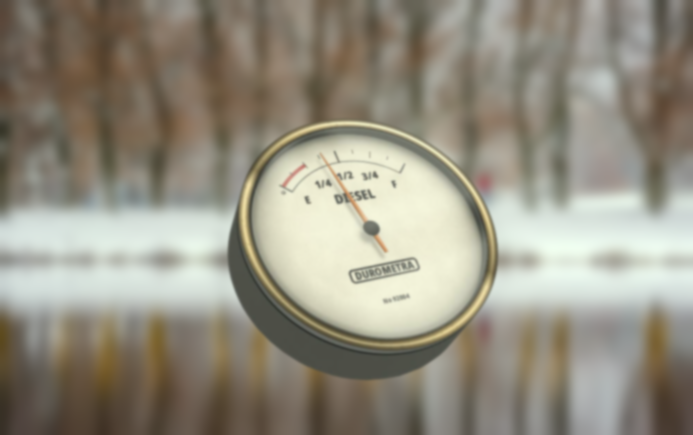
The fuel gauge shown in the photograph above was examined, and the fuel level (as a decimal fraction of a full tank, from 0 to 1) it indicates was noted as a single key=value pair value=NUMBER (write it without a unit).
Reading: value=0.375
